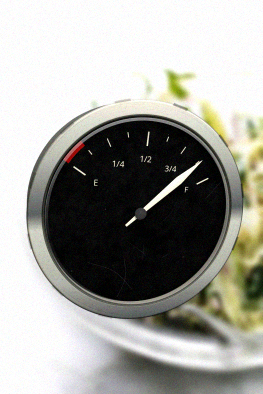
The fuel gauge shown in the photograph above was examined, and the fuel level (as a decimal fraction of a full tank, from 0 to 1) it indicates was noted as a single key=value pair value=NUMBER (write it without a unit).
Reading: value=0.875
